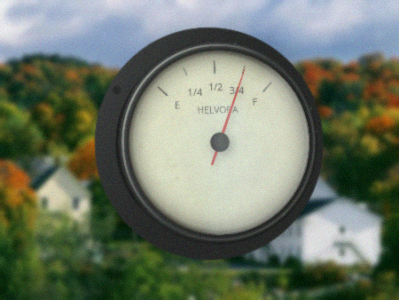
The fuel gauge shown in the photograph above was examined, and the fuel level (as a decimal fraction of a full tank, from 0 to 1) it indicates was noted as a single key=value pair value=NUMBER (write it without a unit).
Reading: value=0.75
